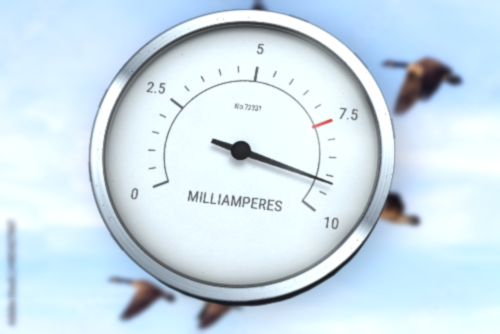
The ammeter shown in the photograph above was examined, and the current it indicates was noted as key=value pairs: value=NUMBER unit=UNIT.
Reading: value=9.25 unit=mA
